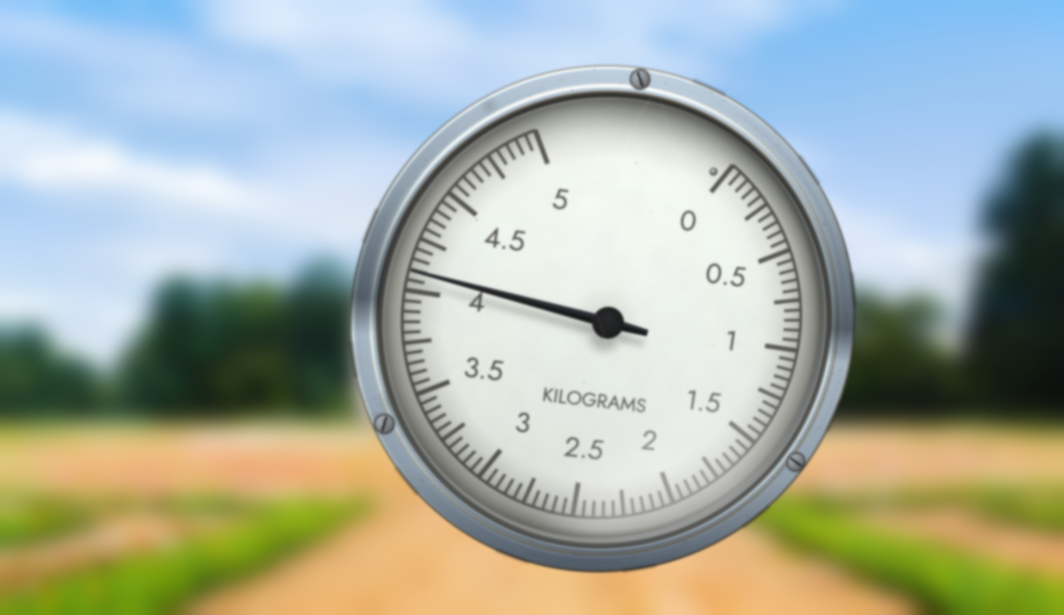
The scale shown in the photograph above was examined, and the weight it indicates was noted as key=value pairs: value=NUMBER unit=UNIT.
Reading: value=4.1 unit=kg
